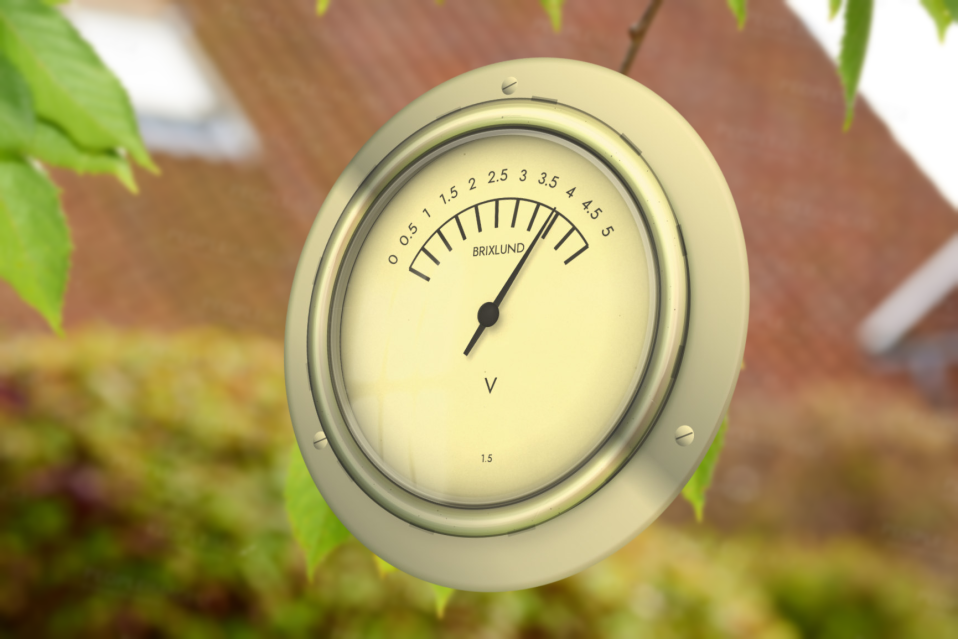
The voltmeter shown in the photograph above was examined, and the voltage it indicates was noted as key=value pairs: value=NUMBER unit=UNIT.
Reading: value=4 unit=V
